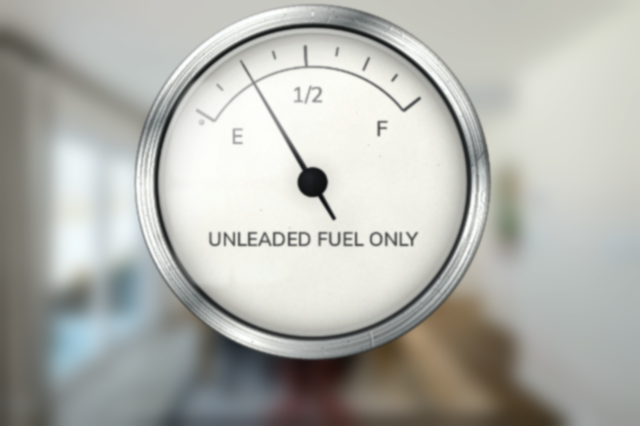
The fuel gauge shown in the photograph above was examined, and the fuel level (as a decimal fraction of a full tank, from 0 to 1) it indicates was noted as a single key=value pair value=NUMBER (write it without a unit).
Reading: value=0.25
